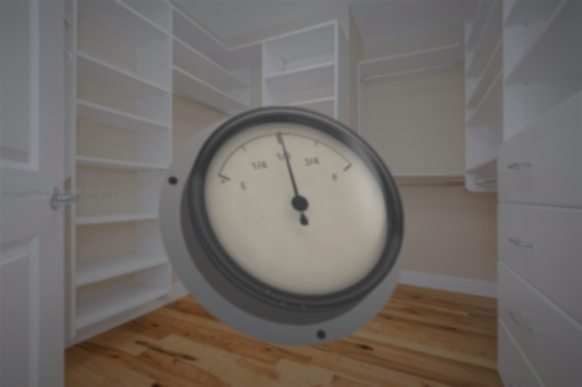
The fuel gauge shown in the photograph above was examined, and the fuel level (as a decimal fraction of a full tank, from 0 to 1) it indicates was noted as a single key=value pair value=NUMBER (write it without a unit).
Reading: value=0.5
